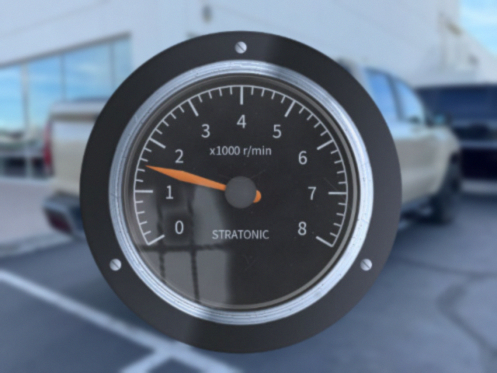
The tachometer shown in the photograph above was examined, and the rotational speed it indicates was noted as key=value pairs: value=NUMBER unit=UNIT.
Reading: value=1500 unit=rpm
